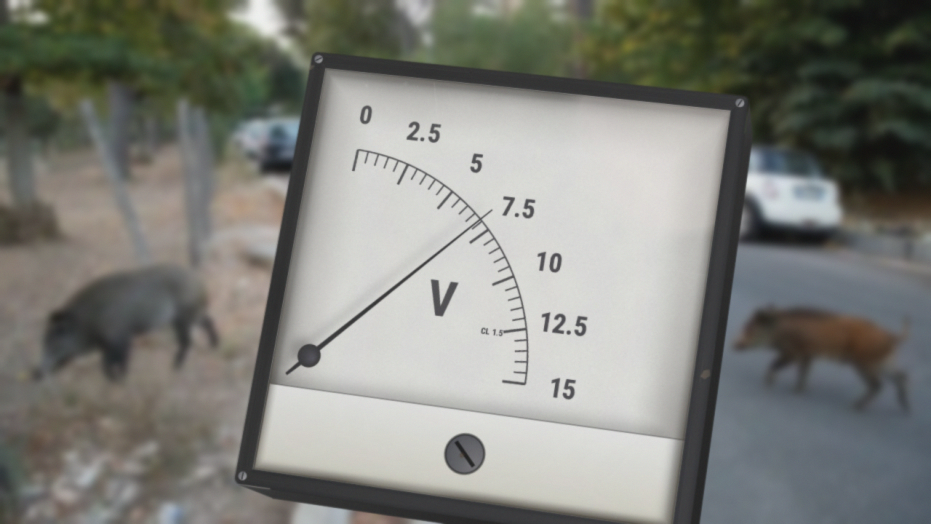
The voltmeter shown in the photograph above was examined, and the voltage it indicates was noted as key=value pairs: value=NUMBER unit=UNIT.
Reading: value=7 unit=V
